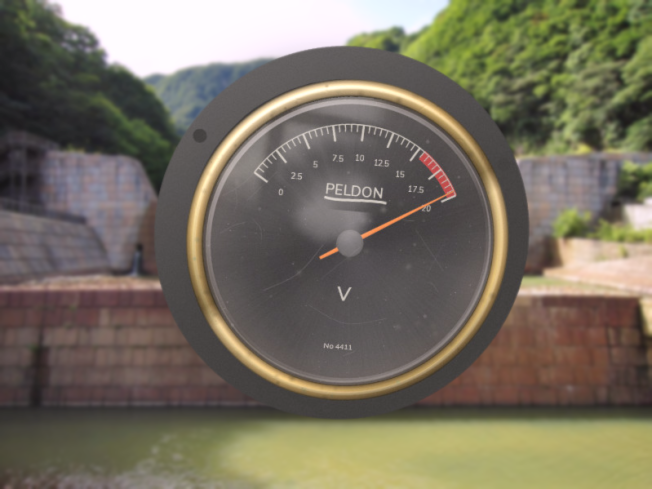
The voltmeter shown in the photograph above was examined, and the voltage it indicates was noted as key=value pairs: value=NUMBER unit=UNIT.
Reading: value=19.5 unit=V
